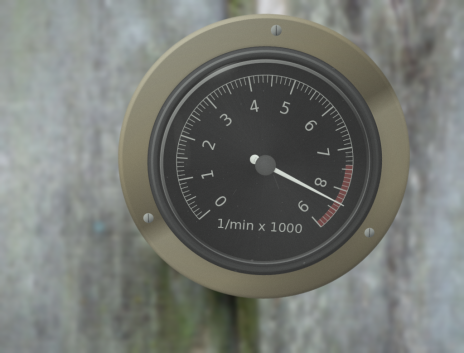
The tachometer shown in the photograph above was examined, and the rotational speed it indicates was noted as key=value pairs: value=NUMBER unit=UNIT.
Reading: value=8300 unit=rpm
